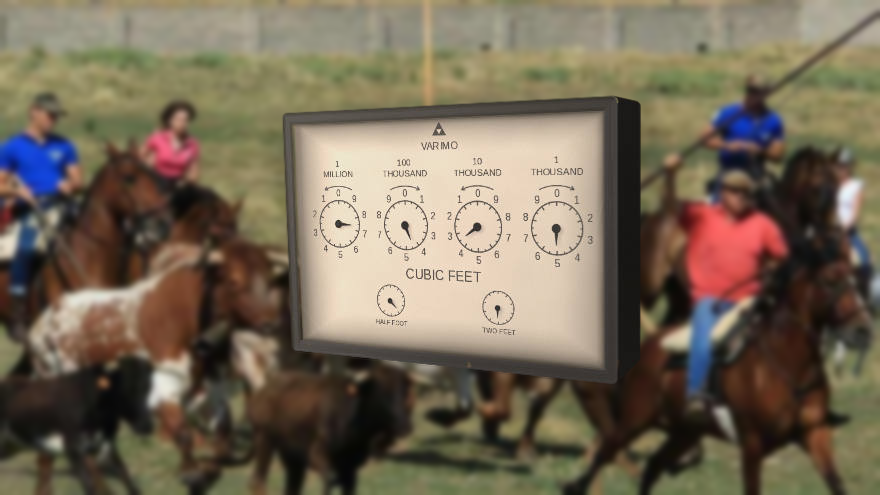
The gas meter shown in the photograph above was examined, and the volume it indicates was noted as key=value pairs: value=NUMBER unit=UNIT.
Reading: value=743500 unit=ft³
